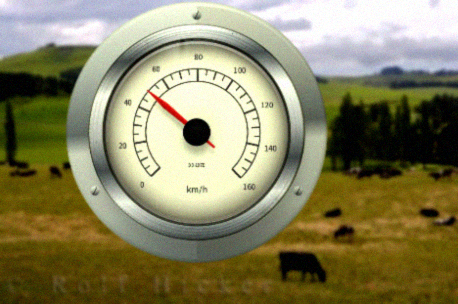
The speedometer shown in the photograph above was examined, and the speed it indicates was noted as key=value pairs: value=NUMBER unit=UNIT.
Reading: value=50 unit=km/h
